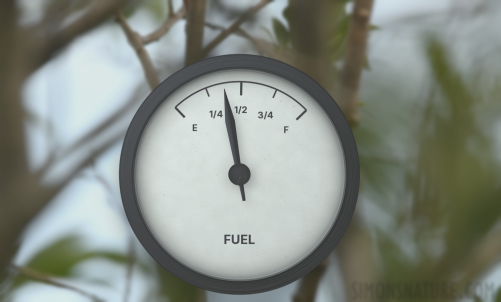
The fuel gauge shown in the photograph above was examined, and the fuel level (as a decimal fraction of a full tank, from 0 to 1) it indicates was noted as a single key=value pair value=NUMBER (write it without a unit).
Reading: value=0.375
